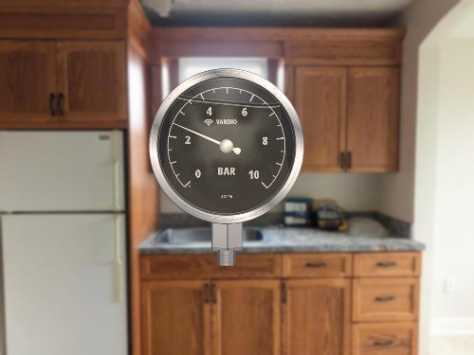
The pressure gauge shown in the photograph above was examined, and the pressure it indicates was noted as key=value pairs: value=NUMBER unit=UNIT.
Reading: value=2.5 unit=bar
